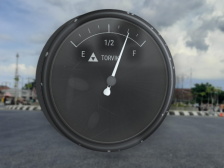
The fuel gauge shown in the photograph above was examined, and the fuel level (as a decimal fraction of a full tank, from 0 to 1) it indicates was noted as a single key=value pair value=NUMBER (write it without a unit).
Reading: value=0.75
